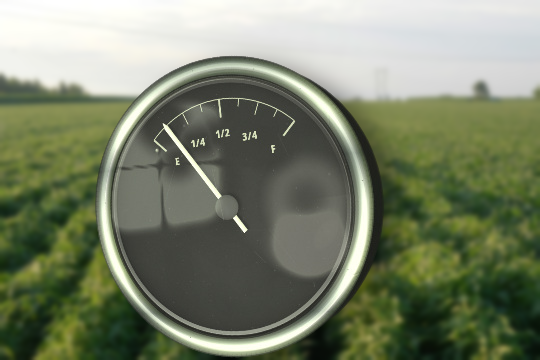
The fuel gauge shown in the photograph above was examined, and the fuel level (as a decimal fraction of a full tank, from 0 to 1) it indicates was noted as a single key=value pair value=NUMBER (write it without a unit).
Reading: value=0.125
